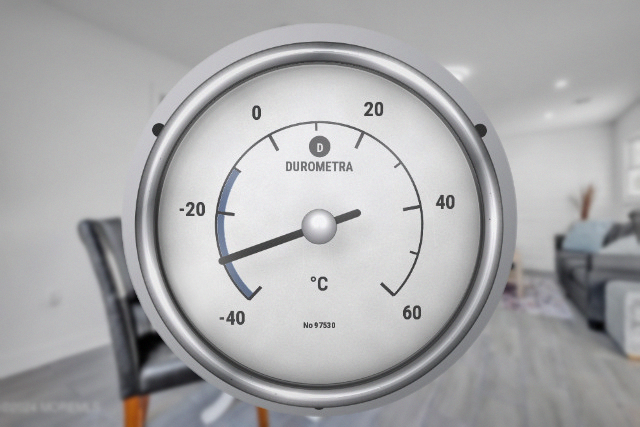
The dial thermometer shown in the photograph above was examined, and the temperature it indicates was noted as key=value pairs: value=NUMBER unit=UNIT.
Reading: value=-30 unit=°C
